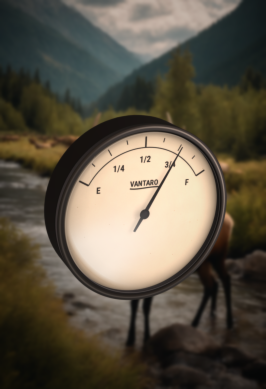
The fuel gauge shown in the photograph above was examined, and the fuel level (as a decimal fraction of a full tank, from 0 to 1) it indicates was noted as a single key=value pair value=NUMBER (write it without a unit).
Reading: value=0.75
